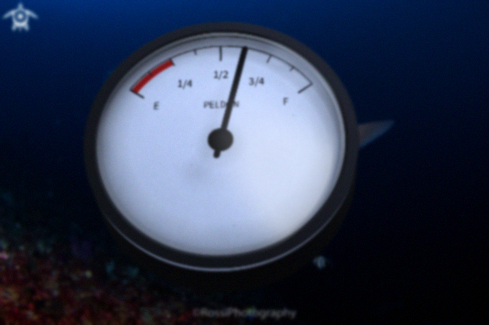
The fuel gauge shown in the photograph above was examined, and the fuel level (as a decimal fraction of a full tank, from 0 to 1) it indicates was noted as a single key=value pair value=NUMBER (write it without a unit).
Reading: value=0.625
